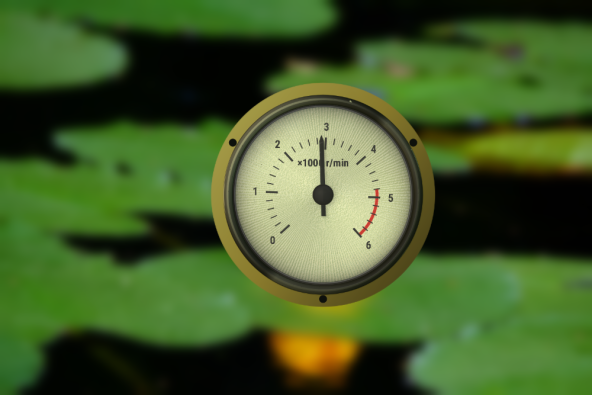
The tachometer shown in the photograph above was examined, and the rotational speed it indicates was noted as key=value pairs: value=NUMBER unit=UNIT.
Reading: value=2900 unit=rpm
